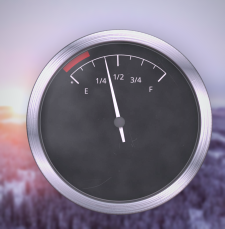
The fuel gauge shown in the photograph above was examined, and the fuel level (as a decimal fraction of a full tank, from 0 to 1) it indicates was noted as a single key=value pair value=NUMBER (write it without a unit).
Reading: value=0.375
